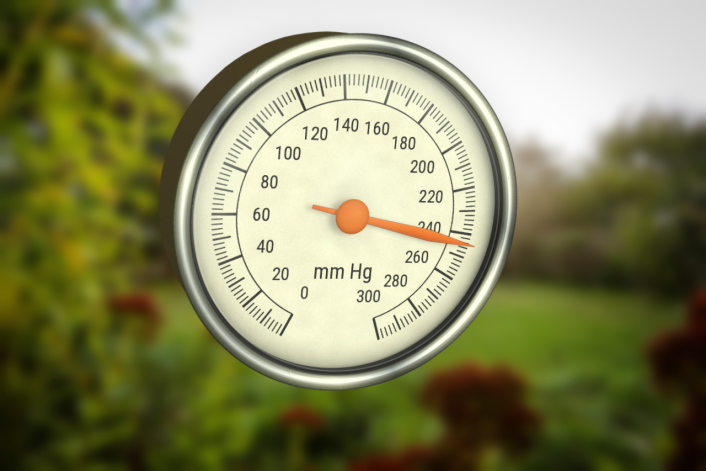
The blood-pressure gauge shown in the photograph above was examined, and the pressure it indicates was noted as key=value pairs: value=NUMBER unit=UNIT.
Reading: value=244 unit=mmHg
